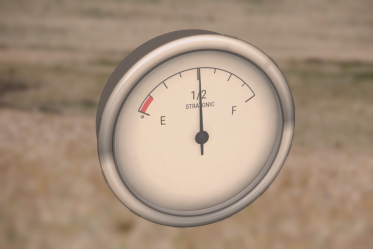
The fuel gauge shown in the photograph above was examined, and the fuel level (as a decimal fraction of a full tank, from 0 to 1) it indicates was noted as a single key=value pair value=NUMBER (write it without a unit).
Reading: value=0.5
